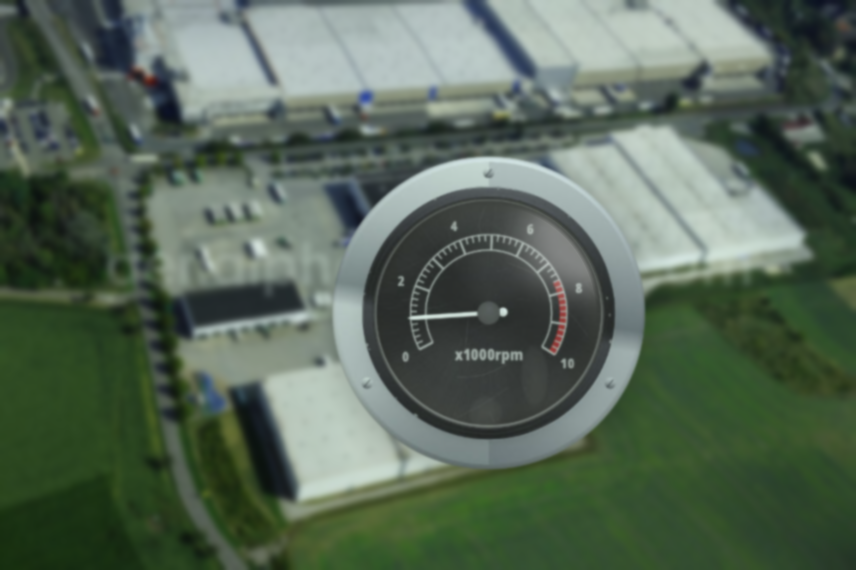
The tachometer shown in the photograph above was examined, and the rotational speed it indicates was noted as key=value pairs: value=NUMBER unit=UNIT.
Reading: value=1000 unit=rpm
